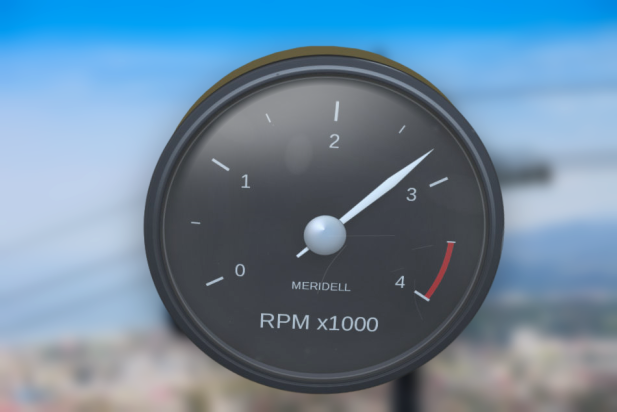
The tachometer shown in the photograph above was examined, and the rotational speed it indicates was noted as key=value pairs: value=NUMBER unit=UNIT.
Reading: value=2750 unit=rpm
